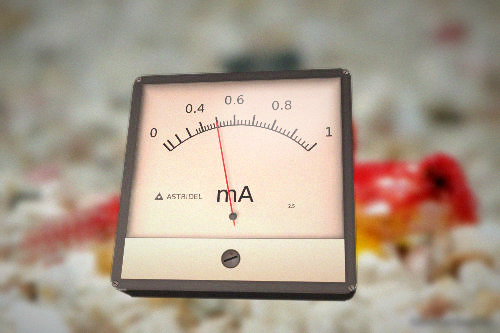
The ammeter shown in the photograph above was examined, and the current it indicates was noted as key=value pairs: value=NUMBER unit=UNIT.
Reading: value=0.5 unit=mA
